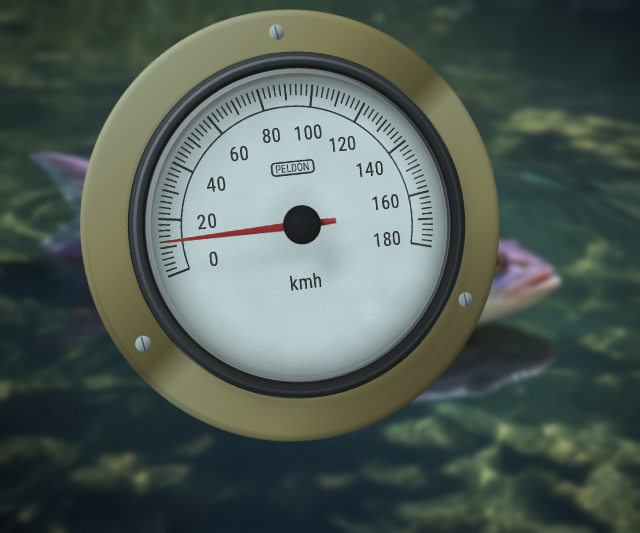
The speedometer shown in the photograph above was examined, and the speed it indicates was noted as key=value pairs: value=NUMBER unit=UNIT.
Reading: value=12 unit=km/h
